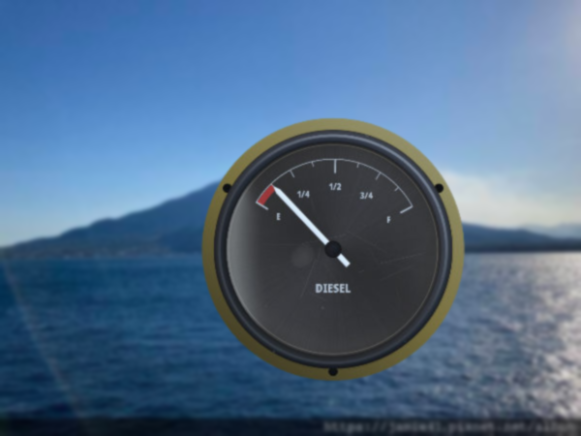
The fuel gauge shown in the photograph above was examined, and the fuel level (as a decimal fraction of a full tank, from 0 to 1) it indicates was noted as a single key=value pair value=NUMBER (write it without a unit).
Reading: value=0.125
